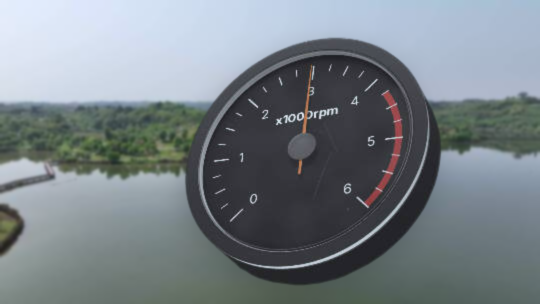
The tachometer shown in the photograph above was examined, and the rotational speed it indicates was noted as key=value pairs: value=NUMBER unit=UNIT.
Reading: value=3000 unit=rpm
